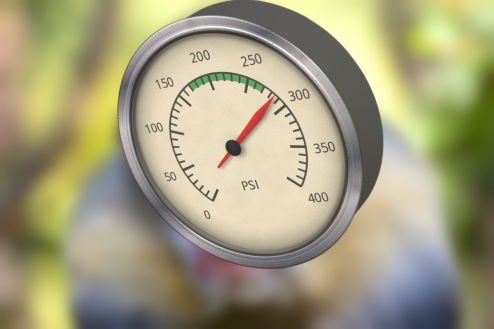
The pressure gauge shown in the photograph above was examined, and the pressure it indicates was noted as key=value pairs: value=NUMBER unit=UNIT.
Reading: value=285 unit=psi
